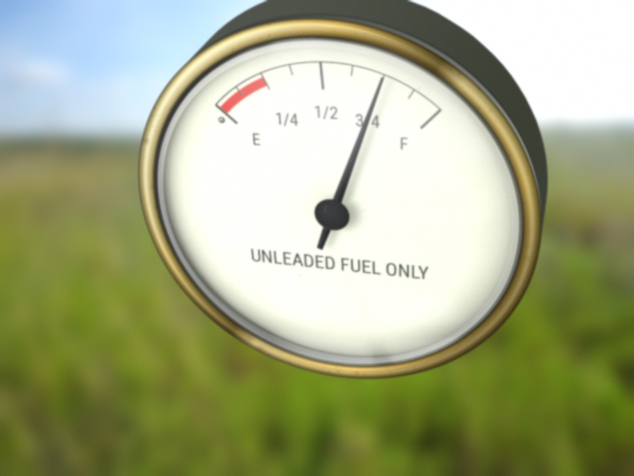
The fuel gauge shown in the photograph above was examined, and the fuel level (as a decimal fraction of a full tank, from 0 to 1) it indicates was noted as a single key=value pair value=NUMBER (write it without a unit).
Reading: value=0.75
